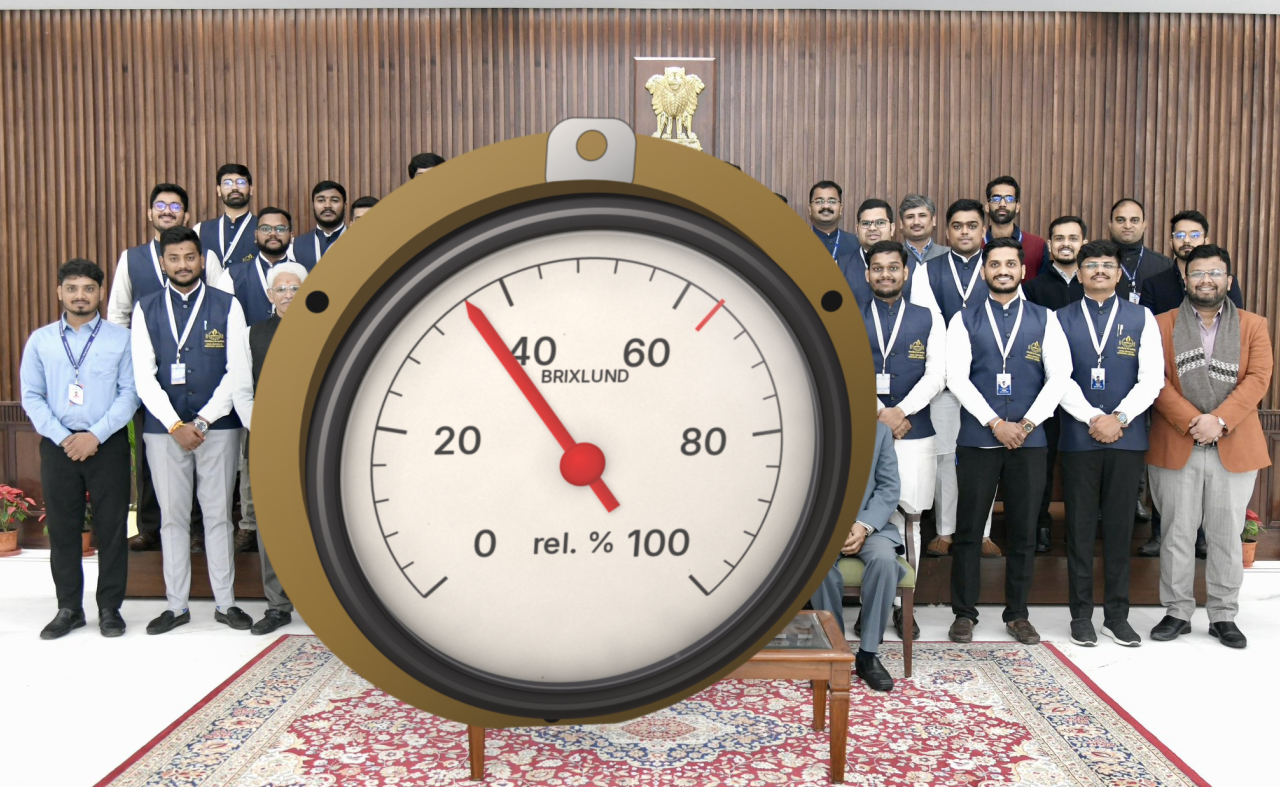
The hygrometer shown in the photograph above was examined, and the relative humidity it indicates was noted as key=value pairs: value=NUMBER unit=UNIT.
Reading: value=36 unit=%
